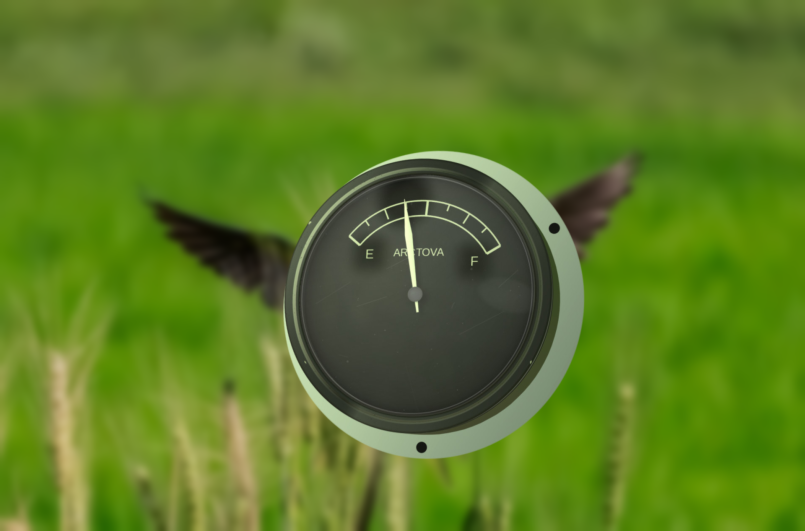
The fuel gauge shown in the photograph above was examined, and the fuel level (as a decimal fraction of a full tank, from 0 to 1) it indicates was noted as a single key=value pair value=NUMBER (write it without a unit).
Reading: value=0.375
